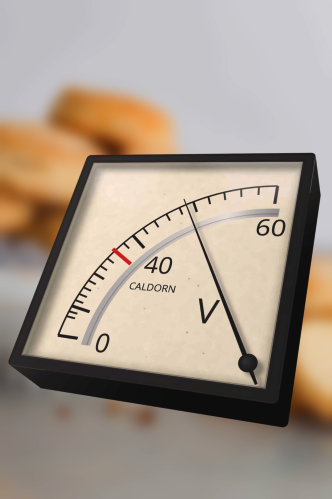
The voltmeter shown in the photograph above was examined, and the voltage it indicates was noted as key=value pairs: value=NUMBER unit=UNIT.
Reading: value=49 unit=V
